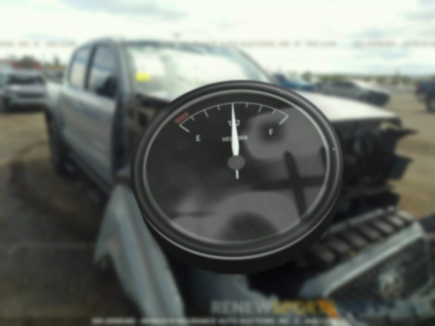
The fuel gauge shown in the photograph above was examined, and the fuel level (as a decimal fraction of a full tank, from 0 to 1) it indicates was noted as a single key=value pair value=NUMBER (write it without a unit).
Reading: value=0.5
